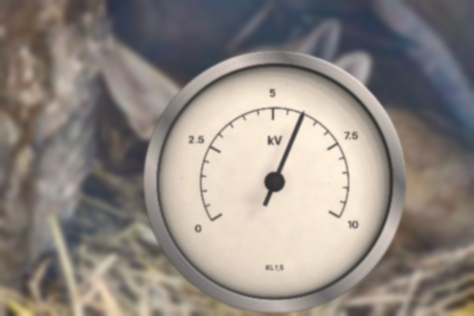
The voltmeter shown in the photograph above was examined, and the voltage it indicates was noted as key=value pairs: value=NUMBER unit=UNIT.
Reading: value=6 unit=kV
